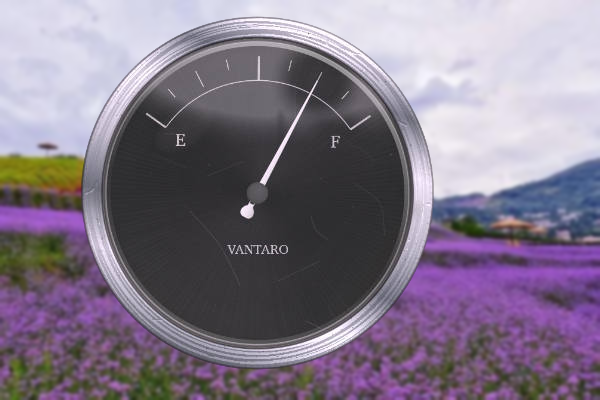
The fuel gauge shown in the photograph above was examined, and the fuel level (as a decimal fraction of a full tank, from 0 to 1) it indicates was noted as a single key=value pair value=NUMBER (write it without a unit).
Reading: value=0.75
